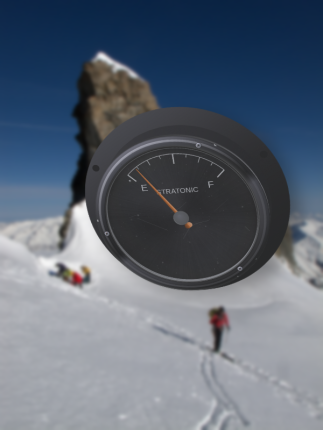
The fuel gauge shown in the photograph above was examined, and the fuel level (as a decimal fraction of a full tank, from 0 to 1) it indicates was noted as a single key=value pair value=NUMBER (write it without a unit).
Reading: value=0.125
